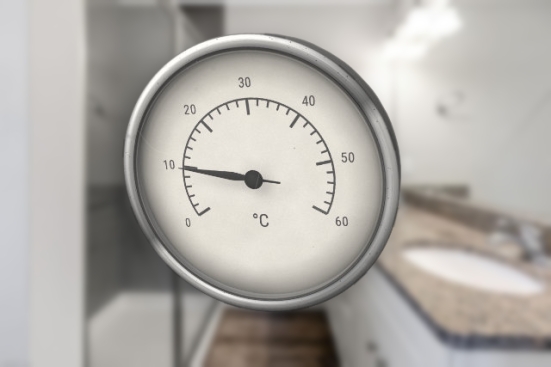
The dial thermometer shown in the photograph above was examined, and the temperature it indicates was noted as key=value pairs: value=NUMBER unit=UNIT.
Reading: value=10 unit=°C
